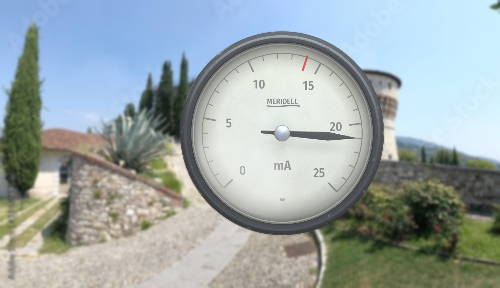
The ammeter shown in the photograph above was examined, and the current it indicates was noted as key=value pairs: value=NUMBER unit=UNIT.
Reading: value=21 unit=mA
